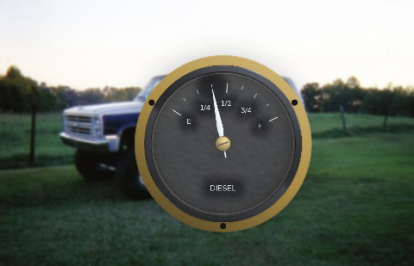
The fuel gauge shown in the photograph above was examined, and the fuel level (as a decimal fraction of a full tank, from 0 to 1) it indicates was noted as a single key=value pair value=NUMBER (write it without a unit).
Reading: value=0.375
